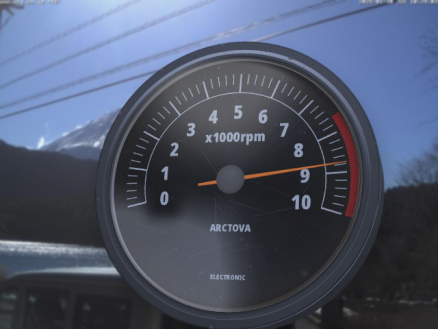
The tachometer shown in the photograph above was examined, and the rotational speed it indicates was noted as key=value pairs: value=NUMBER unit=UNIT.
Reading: value=8800 unit=rpm
